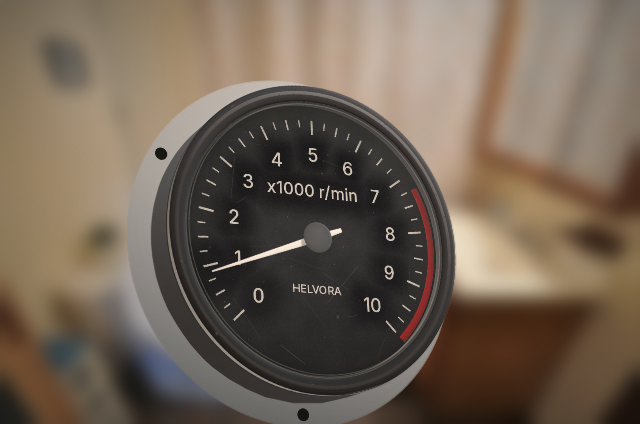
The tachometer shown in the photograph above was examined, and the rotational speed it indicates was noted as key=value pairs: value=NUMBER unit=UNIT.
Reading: value=875 unit=rpm
